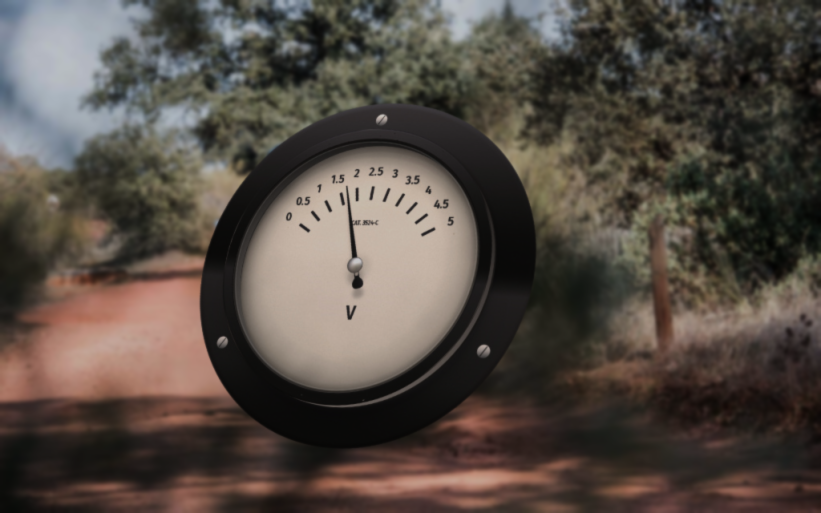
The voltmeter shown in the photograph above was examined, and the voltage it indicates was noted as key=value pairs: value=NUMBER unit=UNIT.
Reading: value=1.75 unit=V
